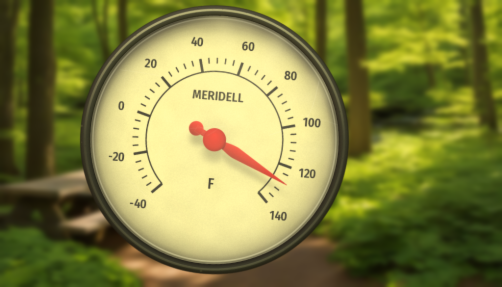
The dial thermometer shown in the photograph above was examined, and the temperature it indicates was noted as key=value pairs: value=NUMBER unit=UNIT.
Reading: value=128 unit=°F
